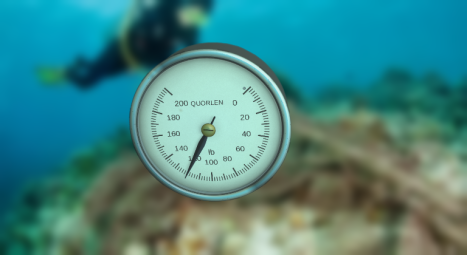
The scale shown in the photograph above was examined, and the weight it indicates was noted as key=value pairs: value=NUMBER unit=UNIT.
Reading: value=120 unit=lb
